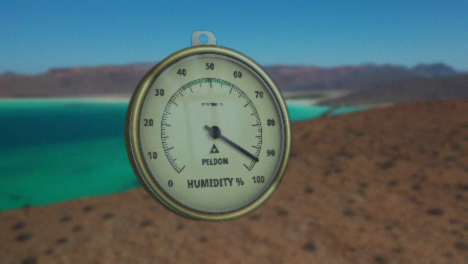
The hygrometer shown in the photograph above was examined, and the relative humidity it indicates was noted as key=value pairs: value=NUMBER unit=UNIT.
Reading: value=95 unit=%
